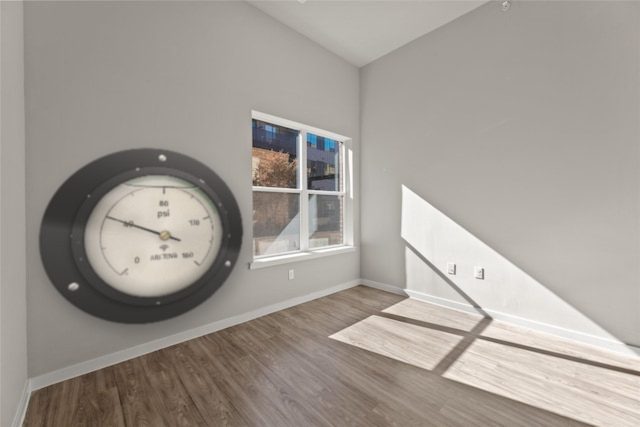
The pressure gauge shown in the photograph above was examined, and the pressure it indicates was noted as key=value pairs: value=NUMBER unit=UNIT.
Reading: value=40 unit=psi
